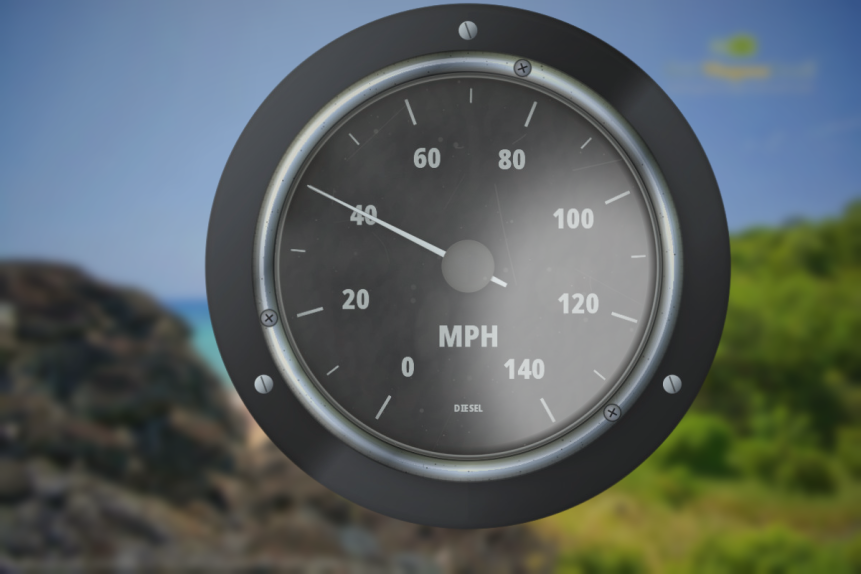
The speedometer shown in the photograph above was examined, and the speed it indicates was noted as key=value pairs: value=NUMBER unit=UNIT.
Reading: value=40 unit=mph
